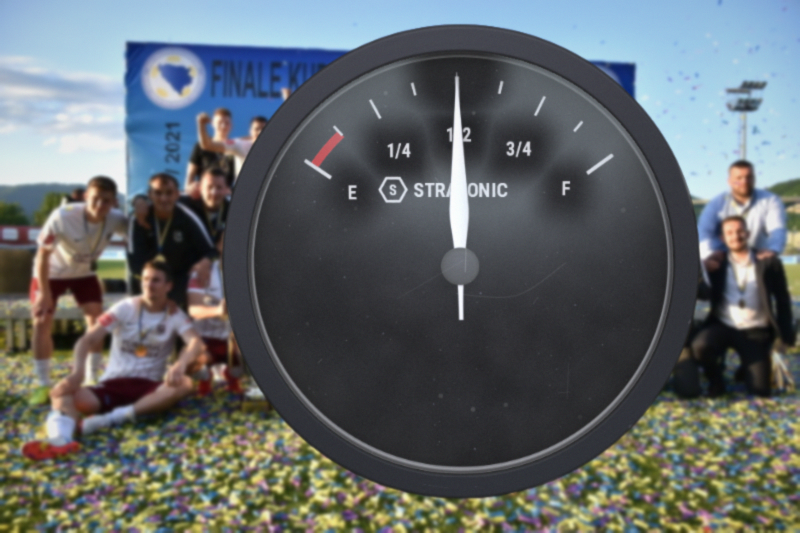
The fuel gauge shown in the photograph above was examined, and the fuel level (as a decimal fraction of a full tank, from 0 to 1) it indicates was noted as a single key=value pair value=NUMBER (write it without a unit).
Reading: value=0.5
